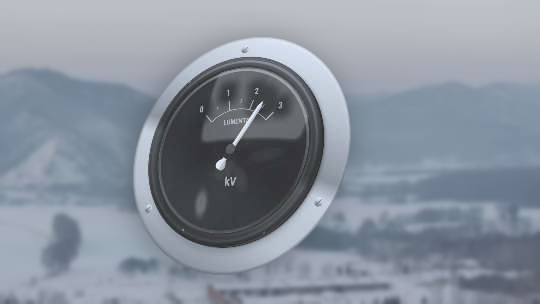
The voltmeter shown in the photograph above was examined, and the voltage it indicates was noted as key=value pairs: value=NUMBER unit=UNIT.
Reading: value=2.5 unit=kV
